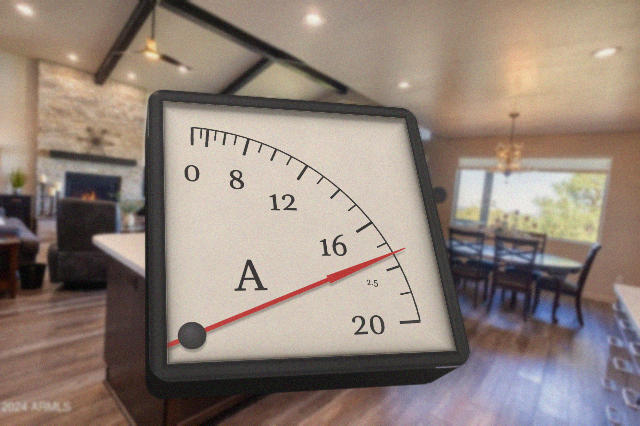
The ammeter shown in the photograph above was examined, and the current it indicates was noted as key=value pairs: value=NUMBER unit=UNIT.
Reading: value=17.5 unit=A
